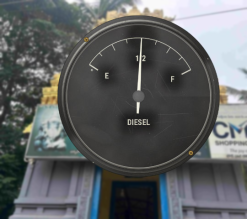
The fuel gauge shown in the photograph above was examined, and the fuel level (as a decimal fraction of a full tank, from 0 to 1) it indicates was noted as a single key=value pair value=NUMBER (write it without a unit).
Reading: value=0.5
